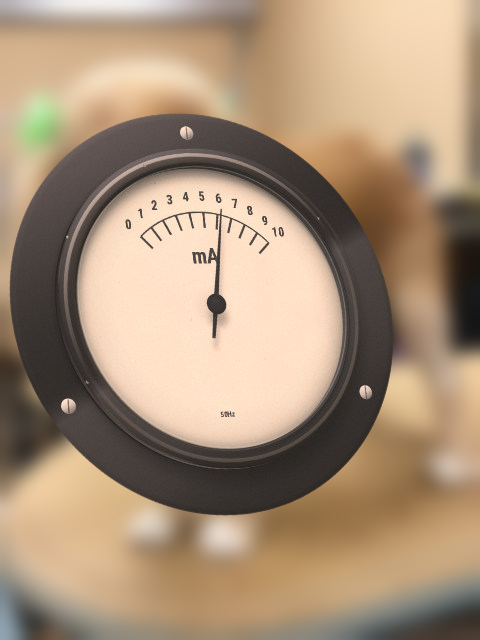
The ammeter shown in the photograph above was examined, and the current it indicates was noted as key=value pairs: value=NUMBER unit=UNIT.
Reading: value=6 unit=mA
